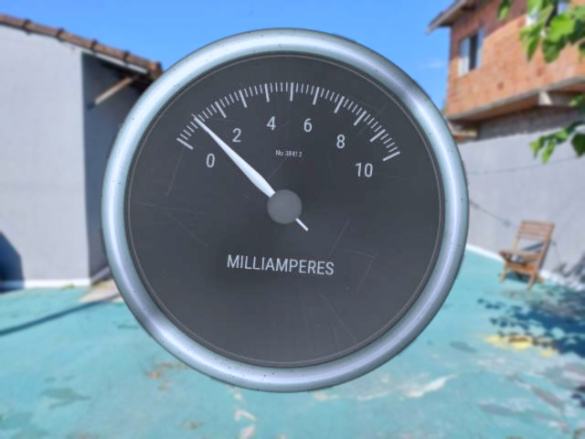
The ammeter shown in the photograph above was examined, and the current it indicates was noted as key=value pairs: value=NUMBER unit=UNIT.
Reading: value=1 unit=mA
